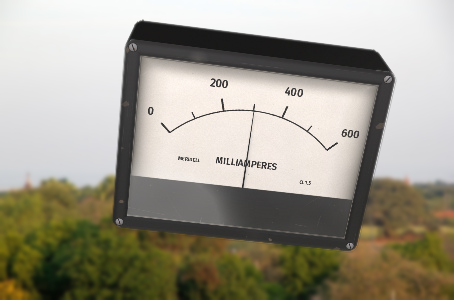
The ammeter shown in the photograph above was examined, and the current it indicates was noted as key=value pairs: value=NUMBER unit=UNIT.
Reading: value=300 unit=mA
